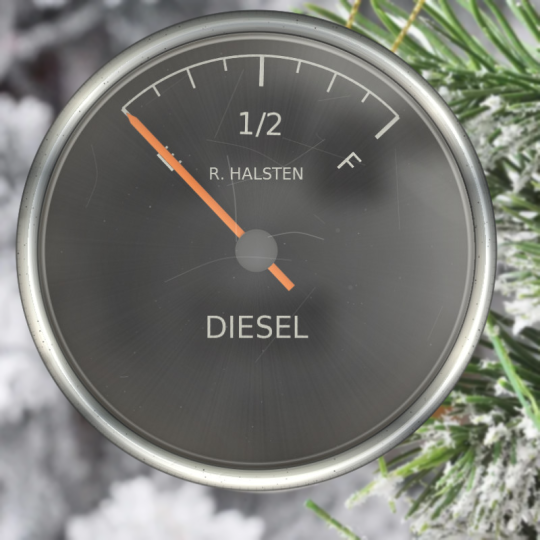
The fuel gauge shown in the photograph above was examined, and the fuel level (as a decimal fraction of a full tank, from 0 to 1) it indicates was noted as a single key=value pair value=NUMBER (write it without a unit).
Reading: value=0
